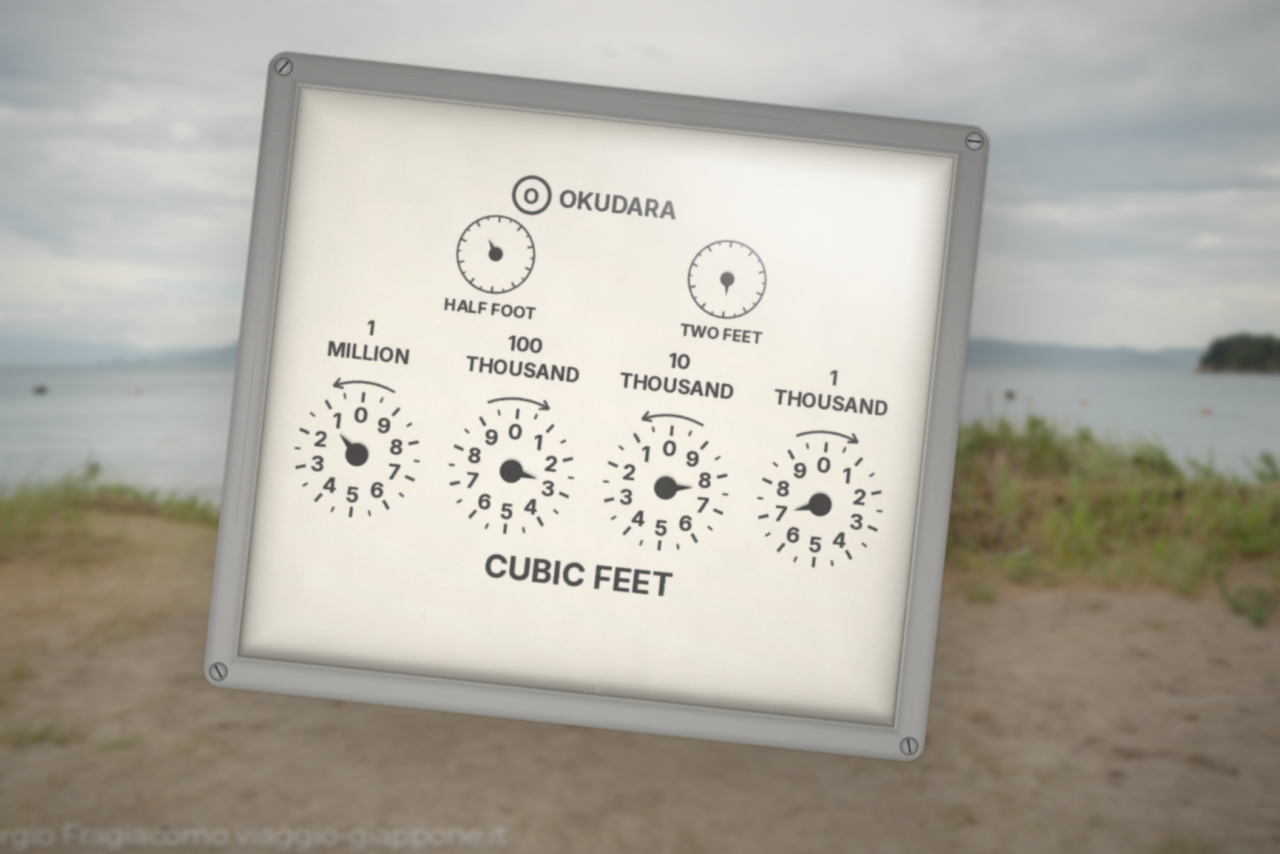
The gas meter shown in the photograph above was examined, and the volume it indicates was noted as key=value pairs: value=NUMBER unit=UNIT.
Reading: value=127700 unit=ft³
